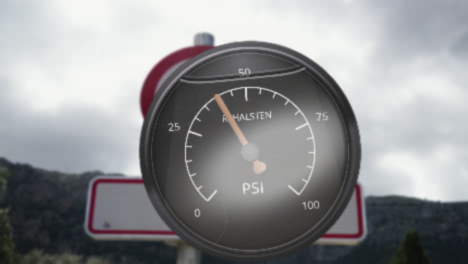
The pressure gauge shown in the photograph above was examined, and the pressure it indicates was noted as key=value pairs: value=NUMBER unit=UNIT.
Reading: value=40 unit=psi
